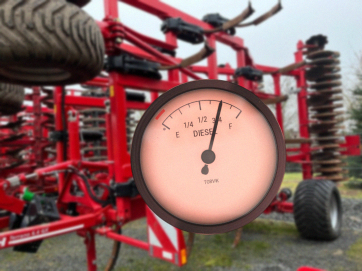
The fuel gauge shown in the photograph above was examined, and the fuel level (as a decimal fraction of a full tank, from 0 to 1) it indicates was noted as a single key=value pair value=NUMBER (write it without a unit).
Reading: value=0.75
